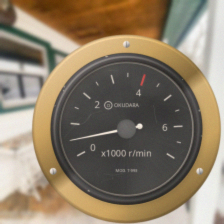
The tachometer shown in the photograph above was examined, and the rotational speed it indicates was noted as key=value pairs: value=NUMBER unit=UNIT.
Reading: value=500 unit=rpm
